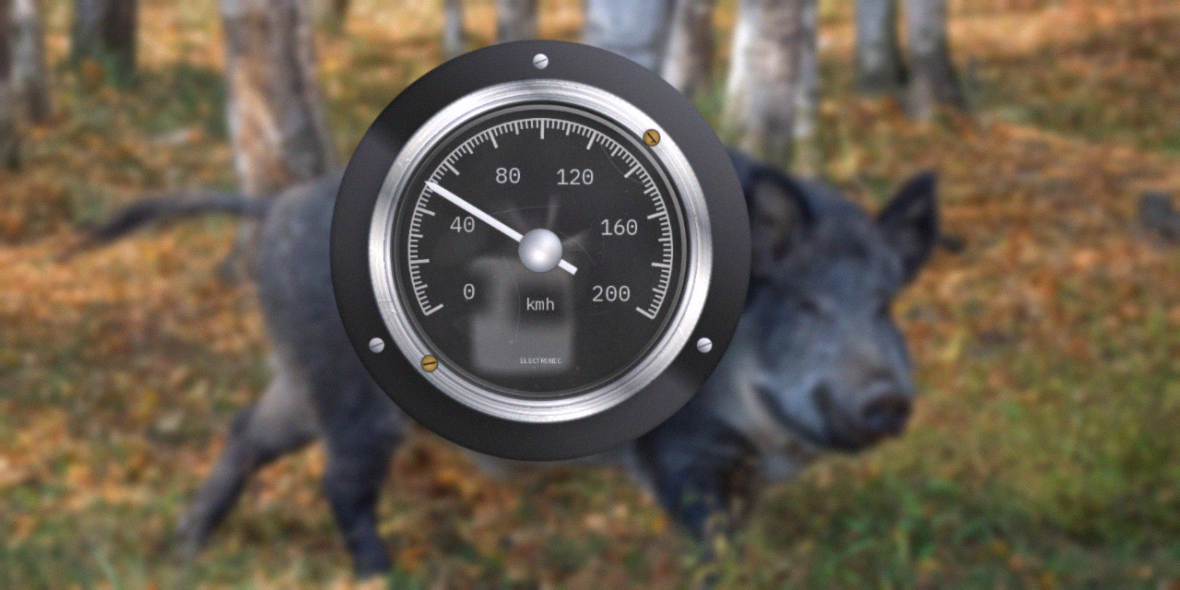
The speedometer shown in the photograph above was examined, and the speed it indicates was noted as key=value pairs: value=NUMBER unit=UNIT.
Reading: value=50 unit=km/h
